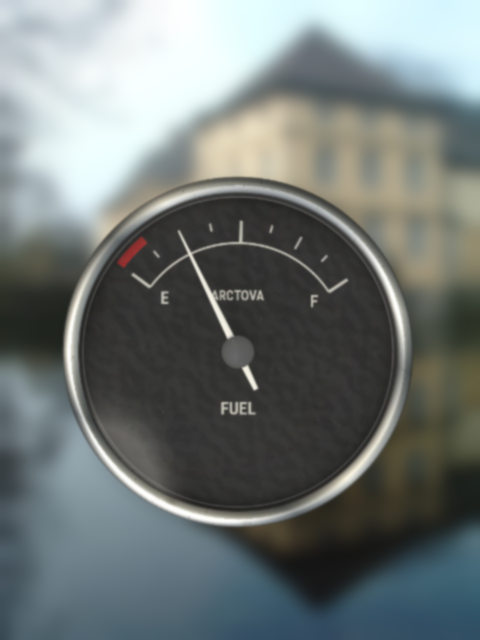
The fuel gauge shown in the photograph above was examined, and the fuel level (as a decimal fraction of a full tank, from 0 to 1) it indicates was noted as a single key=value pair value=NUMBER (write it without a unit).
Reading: value=0.25
